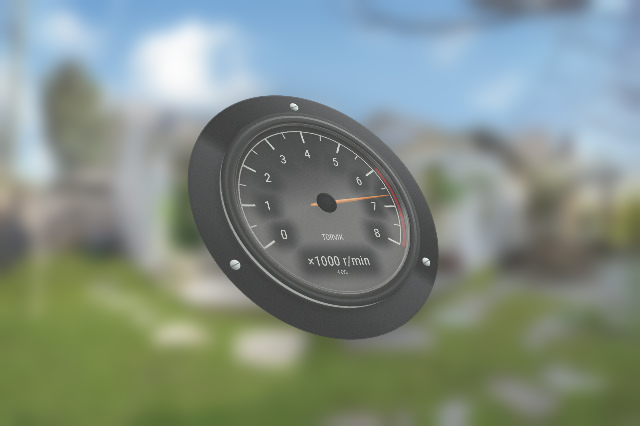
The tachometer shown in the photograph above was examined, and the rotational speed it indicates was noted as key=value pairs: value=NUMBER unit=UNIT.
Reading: value=6750 unit=rpm
